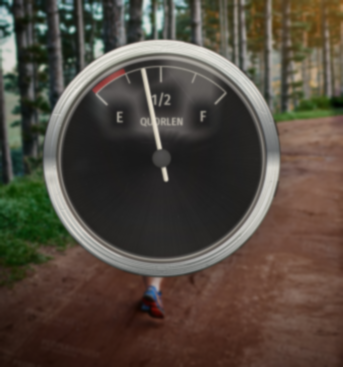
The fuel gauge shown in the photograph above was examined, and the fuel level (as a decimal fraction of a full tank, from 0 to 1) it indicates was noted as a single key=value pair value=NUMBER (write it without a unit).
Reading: value=0.375
